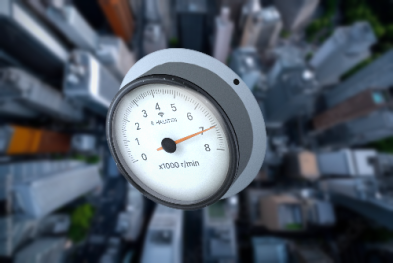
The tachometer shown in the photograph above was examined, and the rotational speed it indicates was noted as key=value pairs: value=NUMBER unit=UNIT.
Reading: value=7000 unit=rpm
